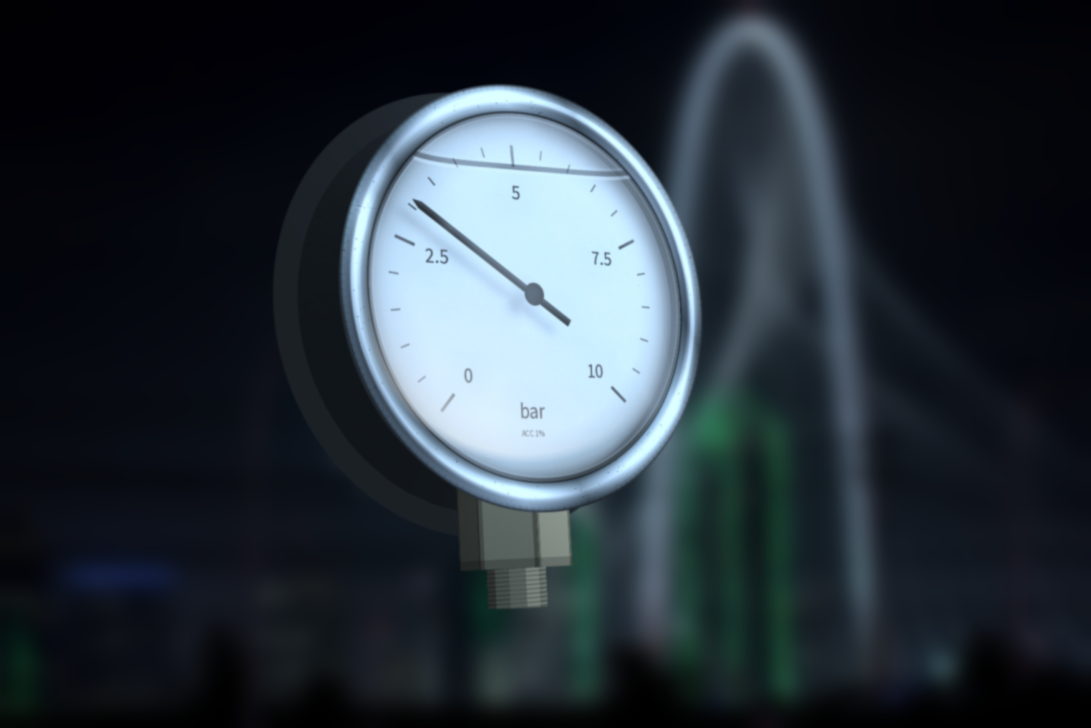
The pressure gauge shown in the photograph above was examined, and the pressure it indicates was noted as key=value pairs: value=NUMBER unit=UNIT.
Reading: value=3 unit=bar
